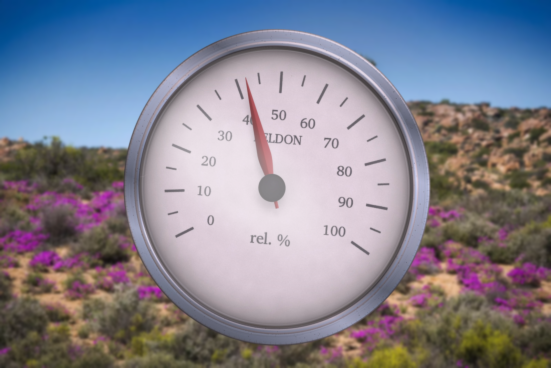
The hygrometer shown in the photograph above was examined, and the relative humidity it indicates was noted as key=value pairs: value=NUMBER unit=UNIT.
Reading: value=42.5 unit=%
